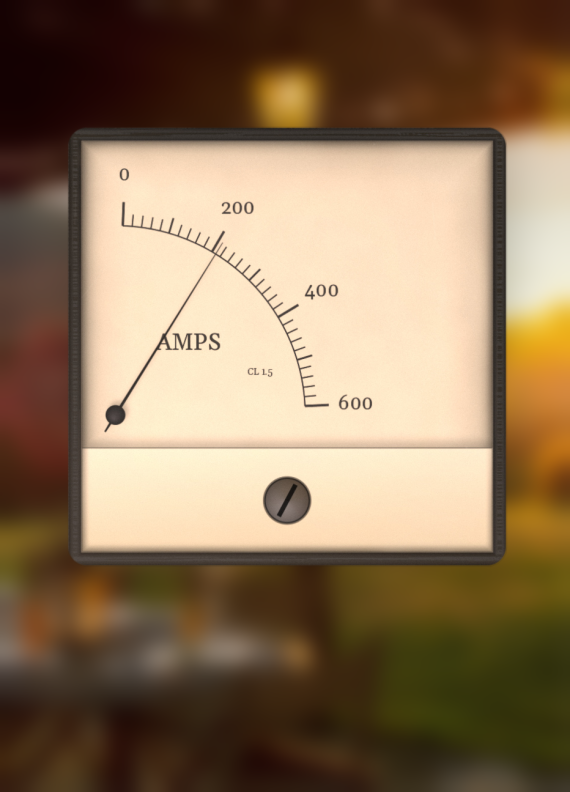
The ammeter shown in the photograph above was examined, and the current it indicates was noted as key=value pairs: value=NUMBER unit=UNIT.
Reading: value=210 unit=A
